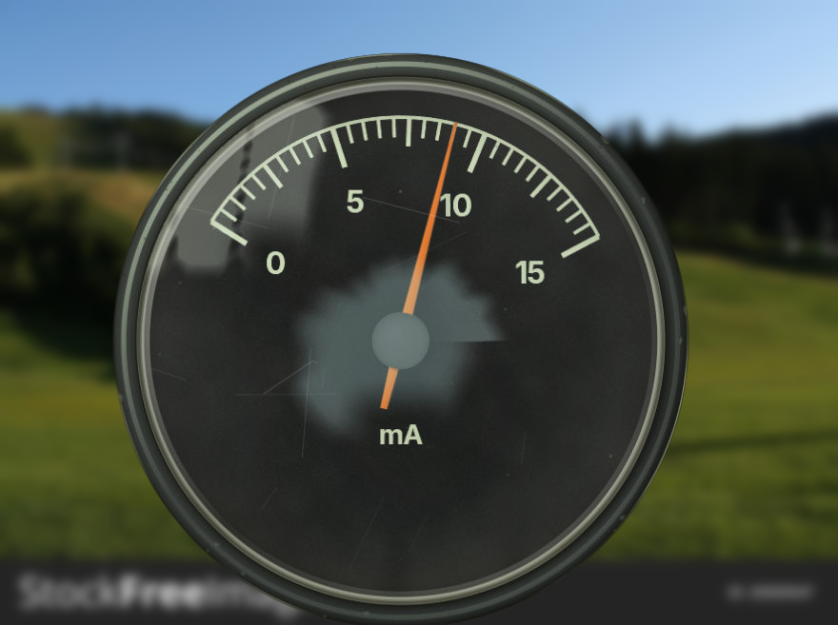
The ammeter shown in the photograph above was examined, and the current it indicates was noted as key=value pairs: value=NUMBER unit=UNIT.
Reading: value=9 unit=mA
